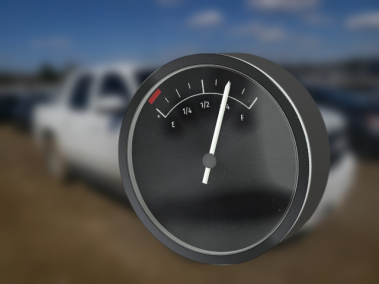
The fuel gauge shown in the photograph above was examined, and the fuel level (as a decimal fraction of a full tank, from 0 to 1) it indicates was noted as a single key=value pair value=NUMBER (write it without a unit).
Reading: value=0.75
